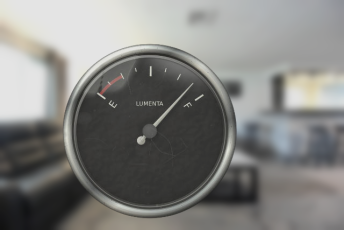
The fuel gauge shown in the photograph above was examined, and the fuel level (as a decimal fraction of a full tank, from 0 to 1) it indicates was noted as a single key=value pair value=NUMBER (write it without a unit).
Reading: value=0.875
